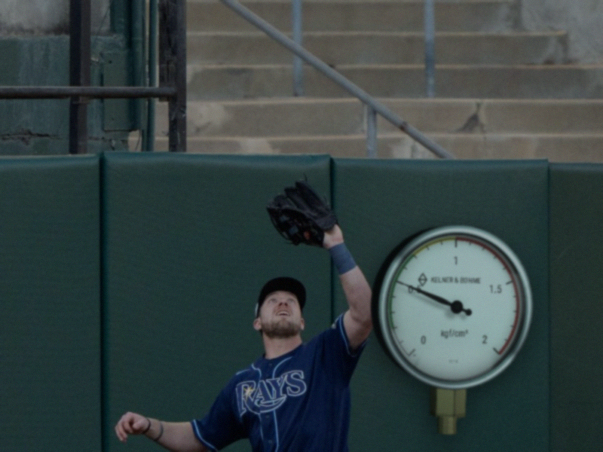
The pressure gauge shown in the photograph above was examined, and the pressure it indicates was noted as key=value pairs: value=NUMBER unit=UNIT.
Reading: value=0.5 unit=kg/cm²
